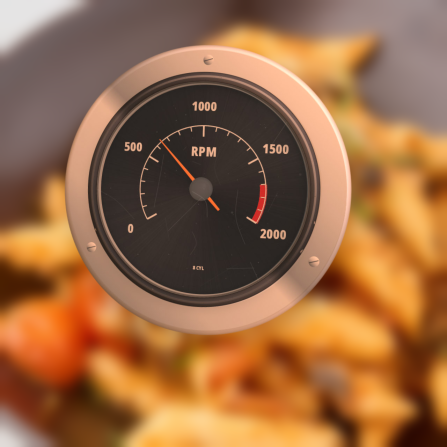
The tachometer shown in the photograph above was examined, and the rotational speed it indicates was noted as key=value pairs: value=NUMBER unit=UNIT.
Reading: value=650 unit=rpm
